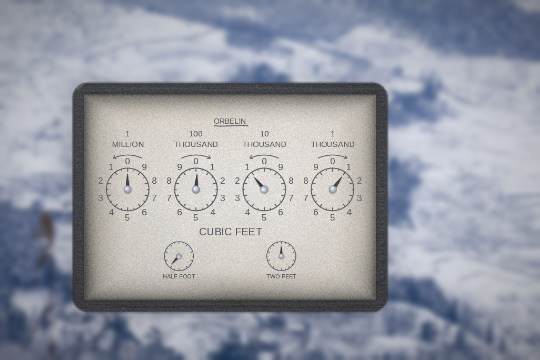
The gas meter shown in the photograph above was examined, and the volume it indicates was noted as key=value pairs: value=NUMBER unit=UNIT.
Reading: value=1100 unit=ft³
